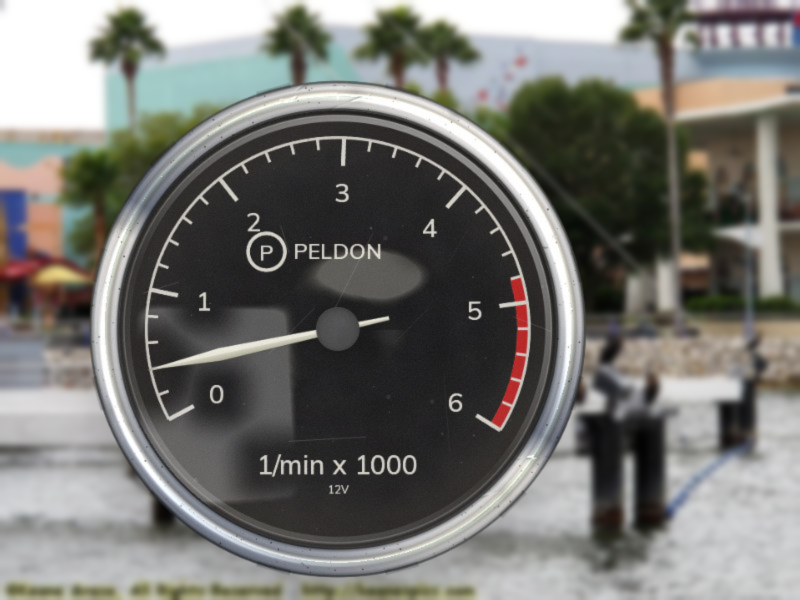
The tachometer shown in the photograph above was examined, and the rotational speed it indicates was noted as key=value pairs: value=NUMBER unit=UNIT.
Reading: value=400 unit=rpm
